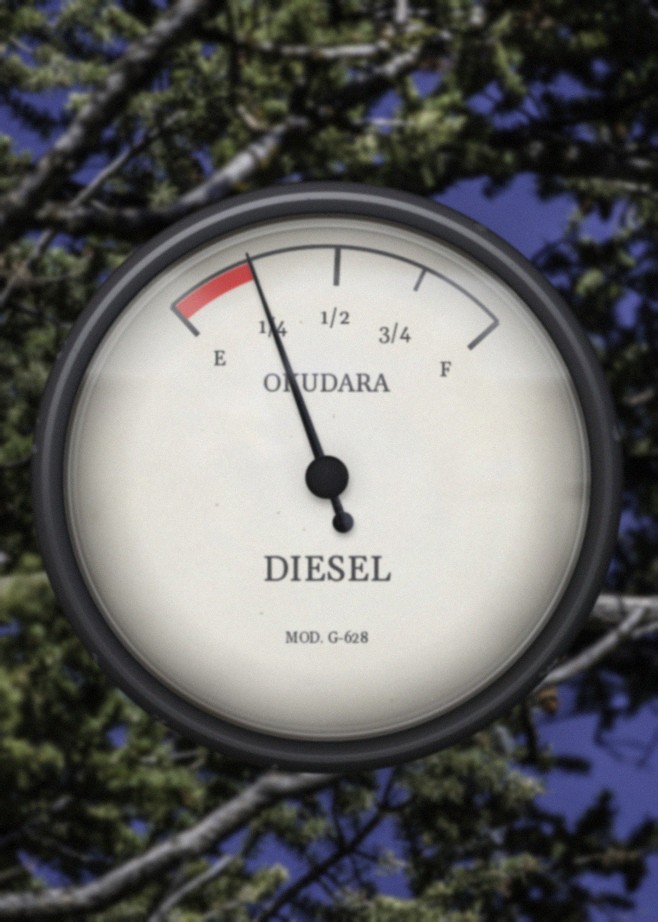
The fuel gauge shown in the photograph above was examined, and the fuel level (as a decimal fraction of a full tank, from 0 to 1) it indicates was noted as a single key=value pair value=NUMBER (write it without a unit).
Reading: value=0.25
